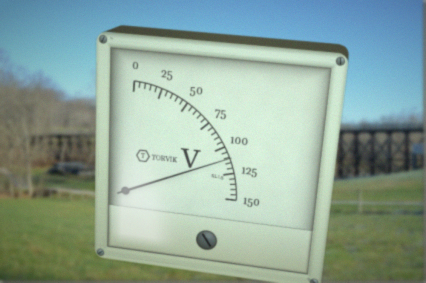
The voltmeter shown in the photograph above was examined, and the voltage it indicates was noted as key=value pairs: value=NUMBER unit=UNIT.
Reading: value=110 unit=V
